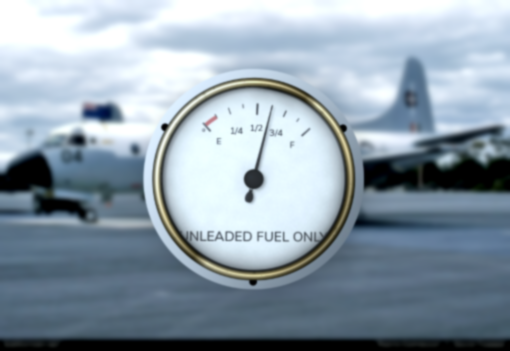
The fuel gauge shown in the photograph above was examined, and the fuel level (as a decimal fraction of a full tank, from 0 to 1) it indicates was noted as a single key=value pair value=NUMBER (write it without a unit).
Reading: value=0.625
